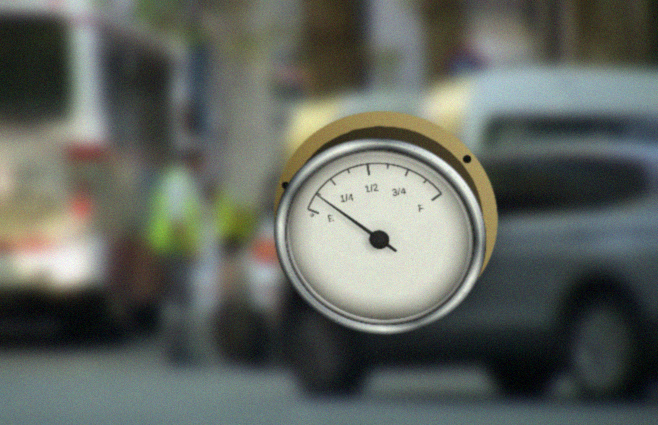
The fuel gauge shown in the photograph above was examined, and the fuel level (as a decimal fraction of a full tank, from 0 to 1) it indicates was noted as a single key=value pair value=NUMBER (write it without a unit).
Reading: value=0.125
